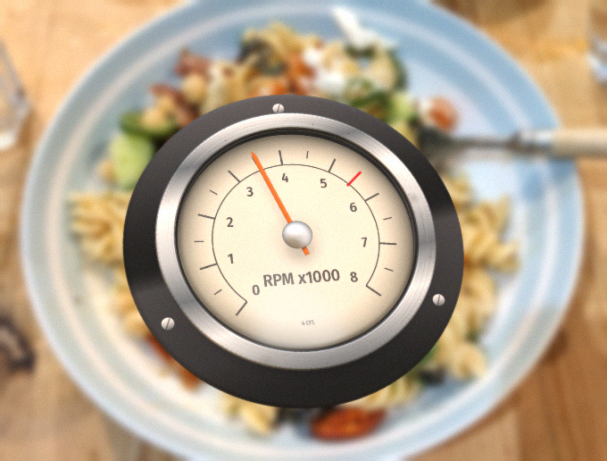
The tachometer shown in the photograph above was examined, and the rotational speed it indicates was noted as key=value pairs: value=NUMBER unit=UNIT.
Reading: value=3500 unit=rpm
